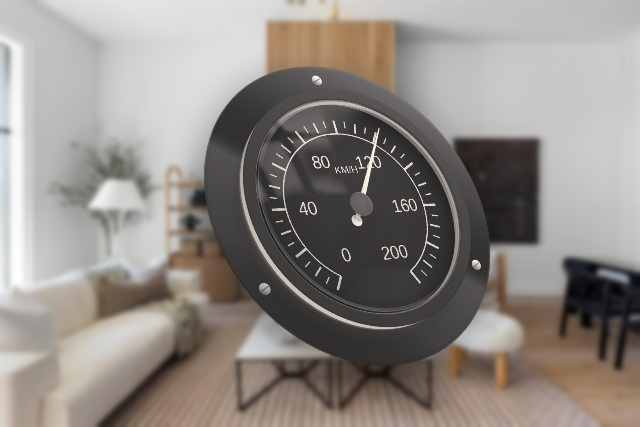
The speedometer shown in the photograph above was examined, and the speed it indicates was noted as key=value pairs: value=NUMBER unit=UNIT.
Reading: value=120 unit=km/h
